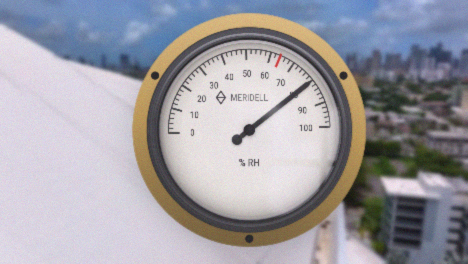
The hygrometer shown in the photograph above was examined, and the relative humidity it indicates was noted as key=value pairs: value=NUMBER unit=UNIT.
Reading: value=80 unit=%
